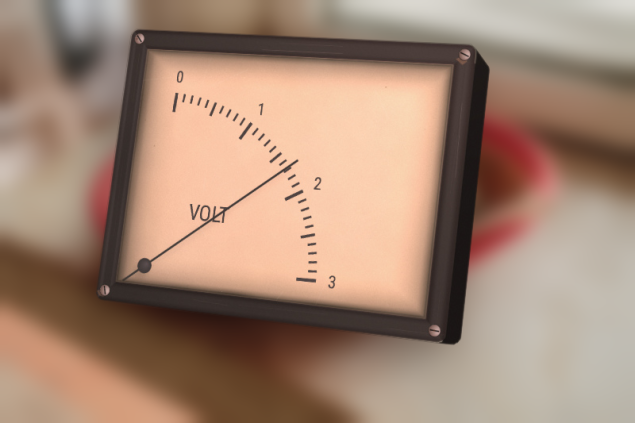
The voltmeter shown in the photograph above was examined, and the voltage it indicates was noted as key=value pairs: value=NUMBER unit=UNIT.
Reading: value=1.7 unit=V
